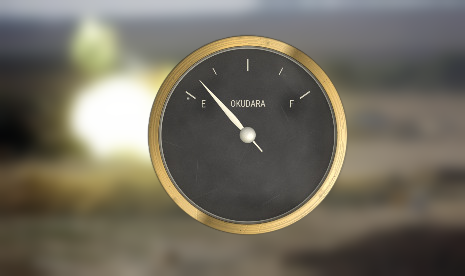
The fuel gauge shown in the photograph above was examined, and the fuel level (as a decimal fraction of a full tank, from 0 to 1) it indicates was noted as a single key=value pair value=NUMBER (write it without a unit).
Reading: value=0.125
